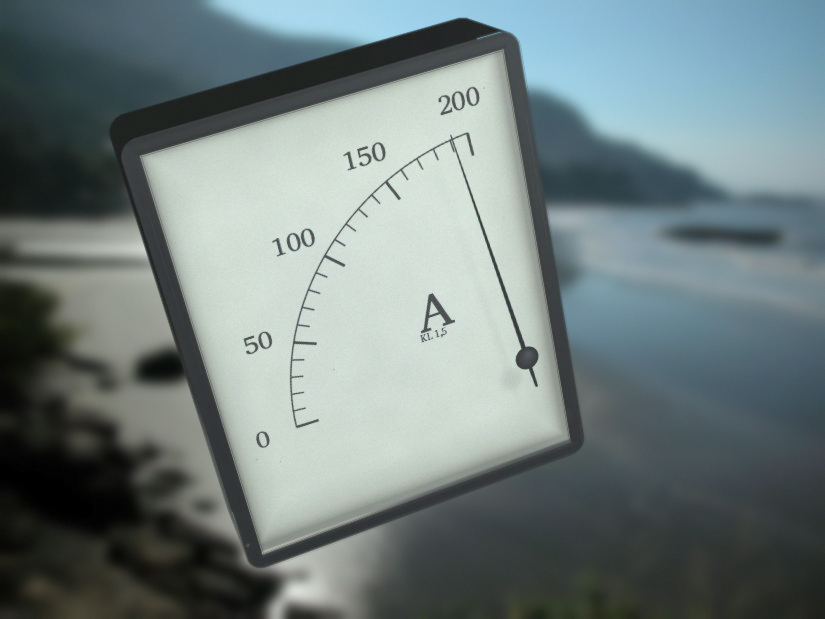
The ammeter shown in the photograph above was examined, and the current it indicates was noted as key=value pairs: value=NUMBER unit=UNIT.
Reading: value=190 unit=A
